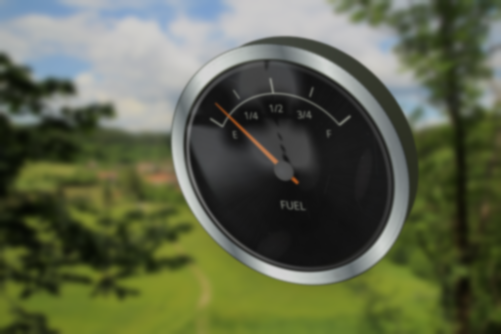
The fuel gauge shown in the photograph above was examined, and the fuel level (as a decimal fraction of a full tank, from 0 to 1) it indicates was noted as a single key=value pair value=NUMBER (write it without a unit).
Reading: value=0.125
